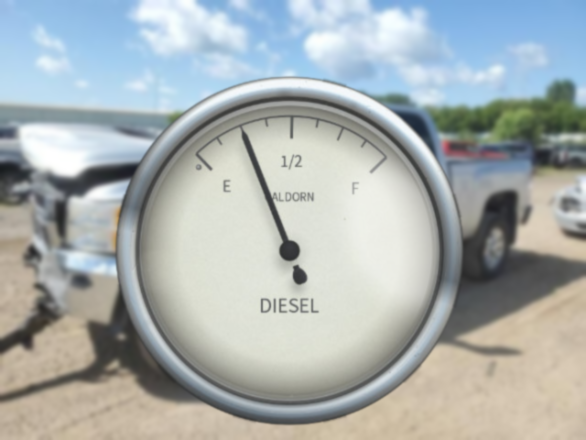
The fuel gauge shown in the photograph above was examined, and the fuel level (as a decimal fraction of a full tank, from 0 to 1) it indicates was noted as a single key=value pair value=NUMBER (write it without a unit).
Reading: value=0.25
